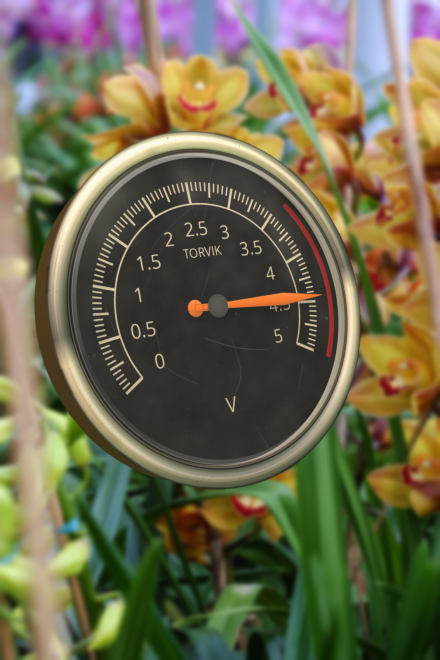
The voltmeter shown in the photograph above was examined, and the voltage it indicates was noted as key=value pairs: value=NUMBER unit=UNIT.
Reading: value=4.45 unit=V
